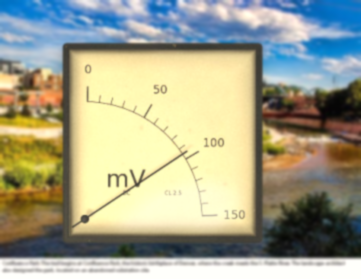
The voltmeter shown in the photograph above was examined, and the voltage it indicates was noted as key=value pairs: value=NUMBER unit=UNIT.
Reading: value=95 unit=mV
